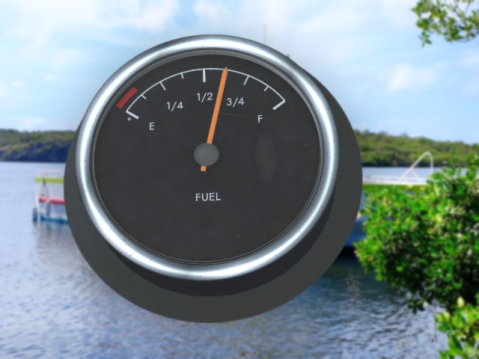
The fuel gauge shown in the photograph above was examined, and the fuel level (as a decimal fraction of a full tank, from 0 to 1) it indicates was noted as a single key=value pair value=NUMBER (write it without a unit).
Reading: value=0.625
